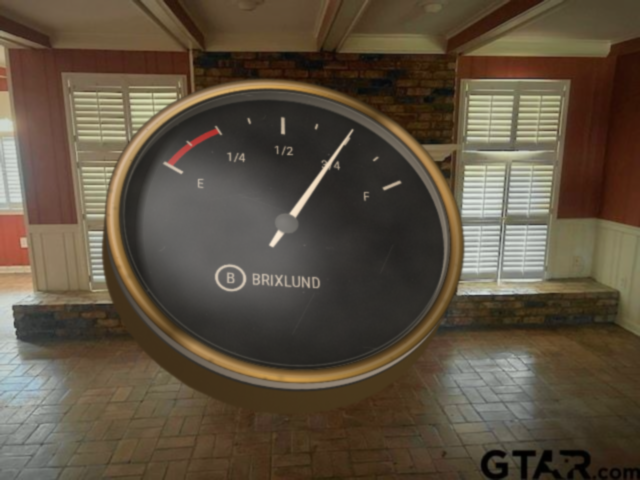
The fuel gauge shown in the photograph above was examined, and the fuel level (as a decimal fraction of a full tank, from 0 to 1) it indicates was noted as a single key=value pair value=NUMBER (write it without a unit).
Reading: value=0.75
